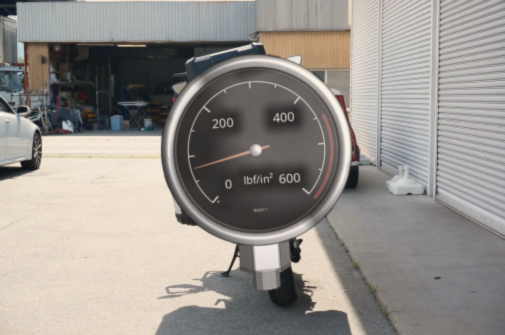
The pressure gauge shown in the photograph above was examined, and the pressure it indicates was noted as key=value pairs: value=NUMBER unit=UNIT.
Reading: value=75 unit=psi
